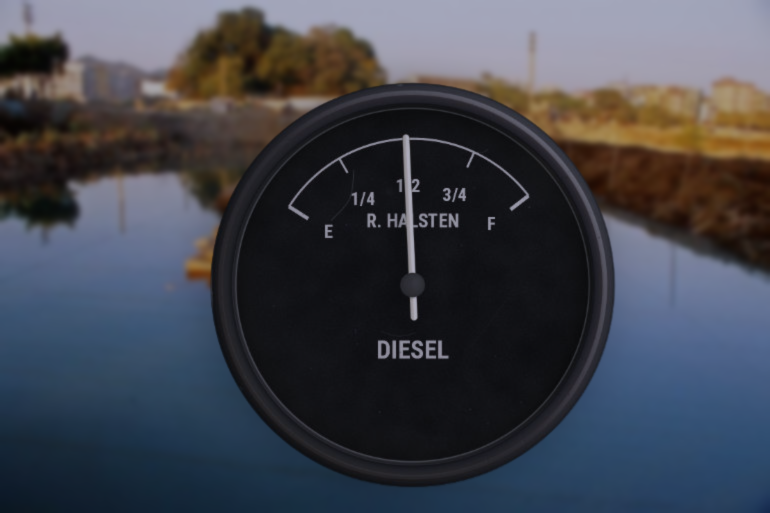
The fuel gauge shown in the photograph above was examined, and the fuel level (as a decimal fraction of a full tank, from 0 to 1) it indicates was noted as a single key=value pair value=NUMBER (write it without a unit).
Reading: value=0.5
